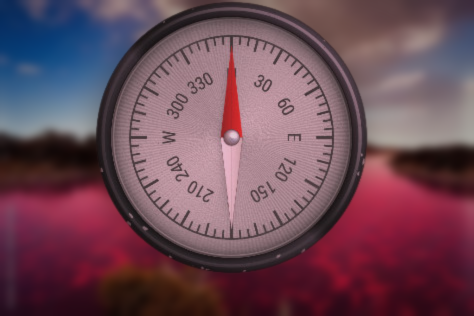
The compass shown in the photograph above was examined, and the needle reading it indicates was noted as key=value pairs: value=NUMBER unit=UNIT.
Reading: value=0 unit=°
